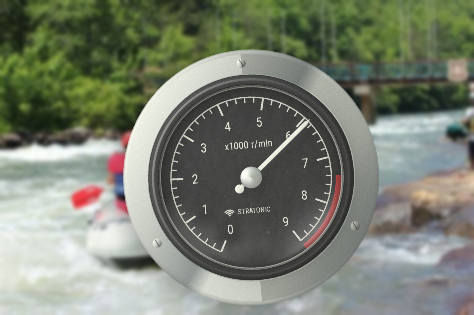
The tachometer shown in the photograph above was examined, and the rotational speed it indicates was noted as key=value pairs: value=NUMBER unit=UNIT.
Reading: value=6100 unit=rpm
